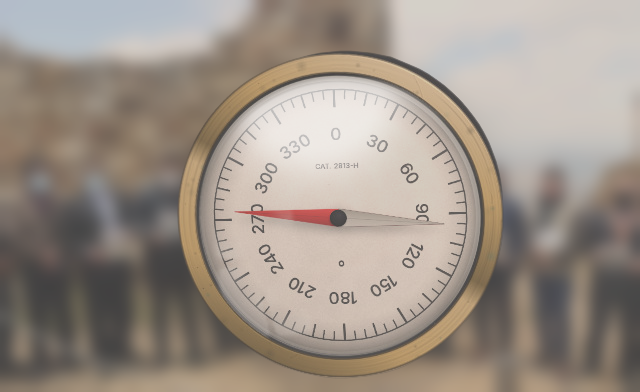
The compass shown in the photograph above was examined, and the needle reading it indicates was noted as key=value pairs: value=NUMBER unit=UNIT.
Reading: value=275 unit=°
